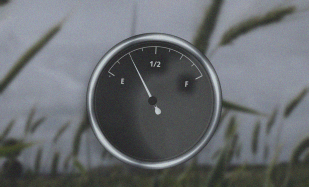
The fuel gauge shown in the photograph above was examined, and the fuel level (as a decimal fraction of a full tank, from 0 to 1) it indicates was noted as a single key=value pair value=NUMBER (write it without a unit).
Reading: value=0.25
